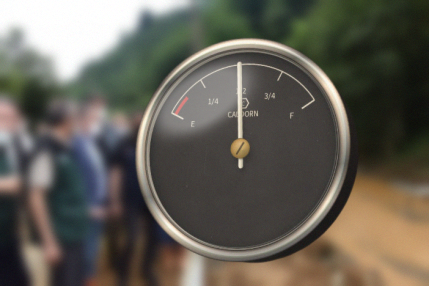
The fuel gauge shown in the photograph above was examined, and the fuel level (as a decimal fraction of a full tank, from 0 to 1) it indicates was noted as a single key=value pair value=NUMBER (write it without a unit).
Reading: value=0.5
